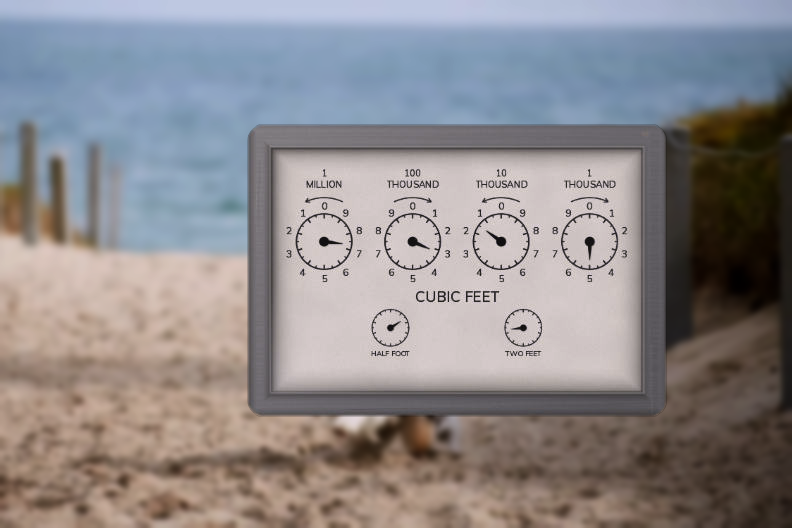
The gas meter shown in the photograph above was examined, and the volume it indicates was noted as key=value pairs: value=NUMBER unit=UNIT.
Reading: value=731500 unit=ft³
